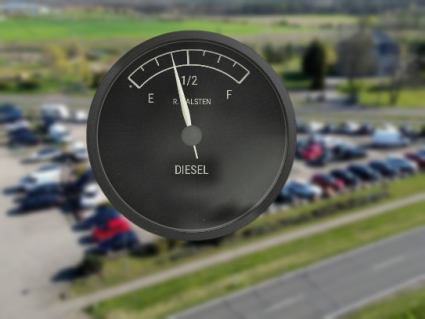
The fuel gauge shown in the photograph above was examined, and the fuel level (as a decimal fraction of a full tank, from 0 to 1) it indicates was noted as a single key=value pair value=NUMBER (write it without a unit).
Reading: value=0.375
